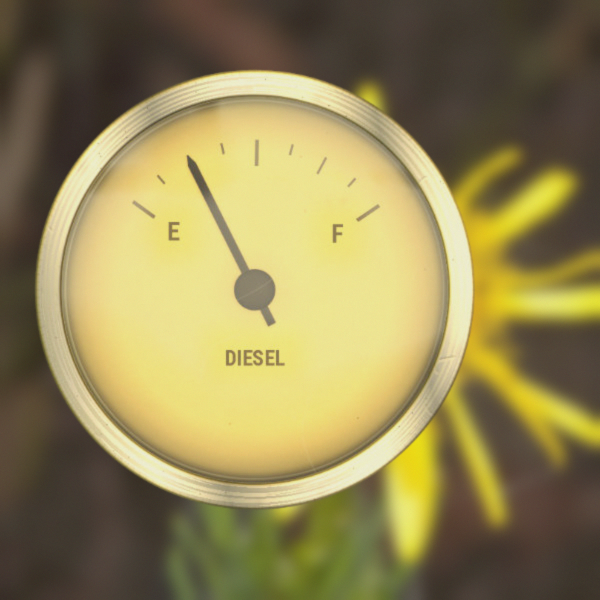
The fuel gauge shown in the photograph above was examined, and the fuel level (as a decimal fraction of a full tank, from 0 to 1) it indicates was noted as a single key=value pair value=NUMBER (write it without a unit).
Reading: value=0.25
